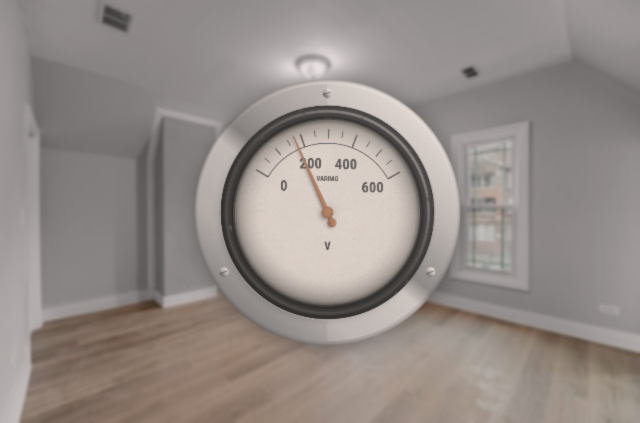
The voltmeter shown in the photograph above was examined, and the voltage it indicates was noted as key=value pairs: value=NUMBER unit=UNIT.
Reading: value=175 unit=V
